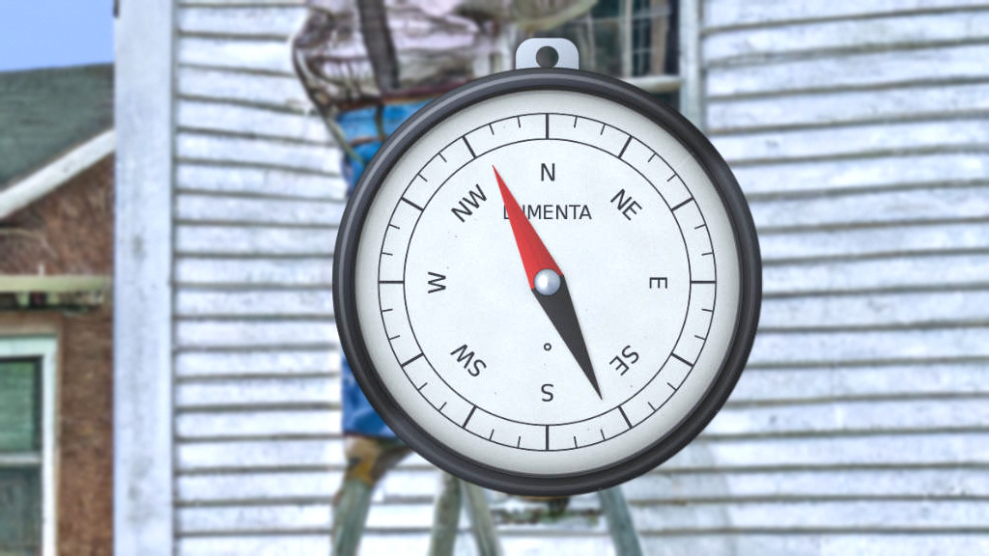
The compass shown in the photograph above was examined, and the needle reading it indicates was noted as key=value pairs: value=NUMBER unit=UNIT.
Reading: value=335 unit=°
